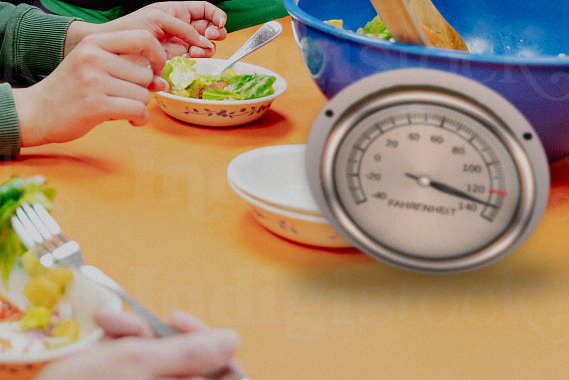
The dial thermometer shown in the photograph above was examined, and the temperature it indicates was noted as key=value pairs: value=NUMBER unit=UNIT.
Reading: value=130 unit=°F
